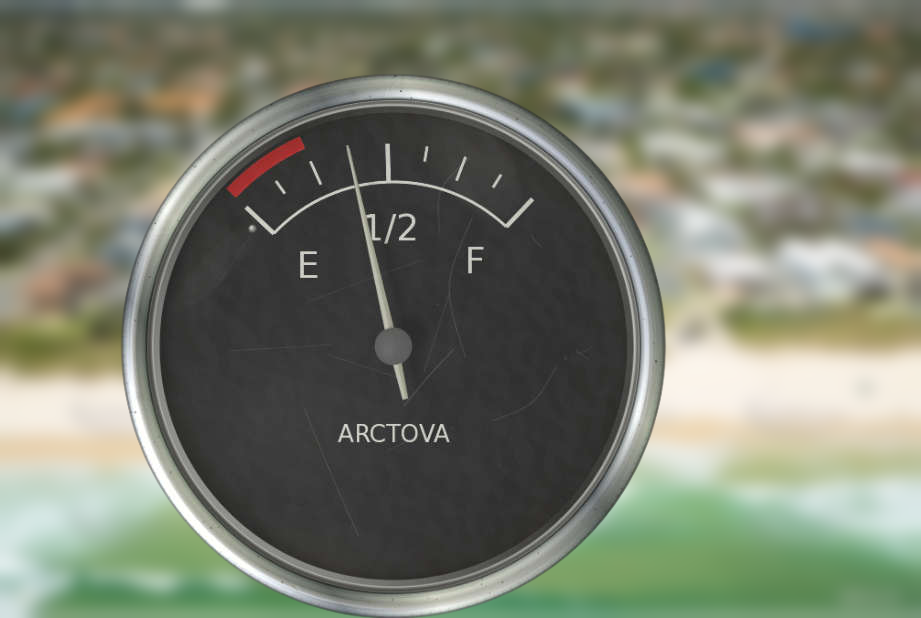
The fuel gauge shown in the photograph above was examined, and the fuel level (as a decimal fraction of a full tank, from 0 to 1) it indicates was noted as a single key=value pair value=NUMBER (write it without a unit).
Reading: value=0.375
